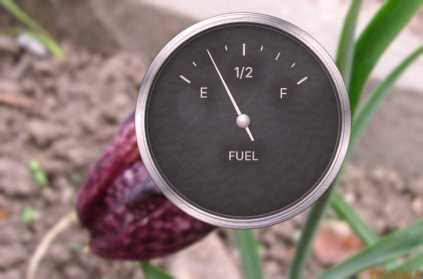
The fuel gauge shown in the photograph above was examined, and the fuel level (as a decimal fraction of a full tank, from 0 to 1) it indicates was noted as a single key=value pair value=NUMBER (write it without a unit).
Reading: value=0.25
